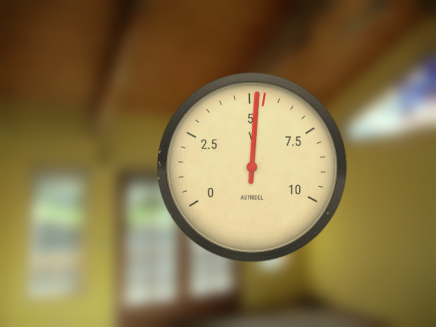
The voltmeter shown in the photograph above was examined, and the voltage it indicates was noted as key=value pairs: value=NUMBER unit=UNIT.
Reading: value=5.25 unit=V
